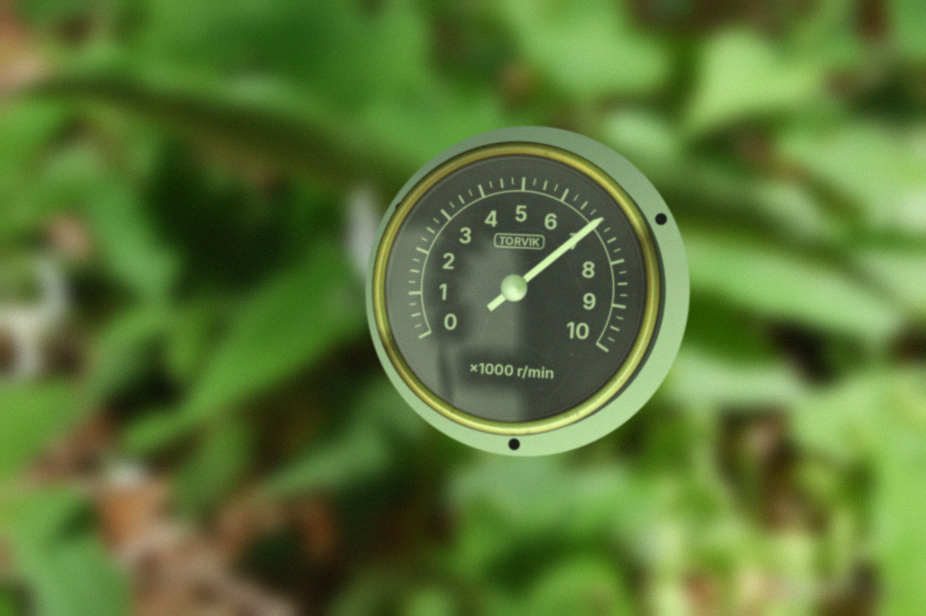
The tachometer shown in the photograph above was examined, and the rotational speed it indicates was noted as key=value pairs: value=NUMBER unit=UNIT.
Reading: value=7000 unit=rpm
